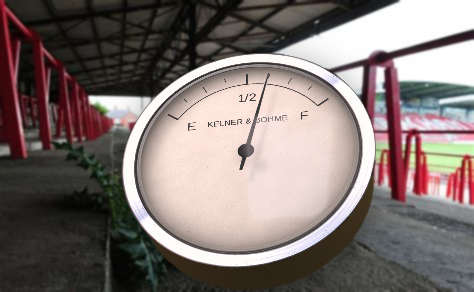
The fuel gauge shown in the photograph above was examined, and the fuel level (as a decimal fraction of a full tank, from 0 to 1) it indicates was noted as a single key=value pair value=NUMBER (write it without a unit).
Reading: value=0.625
